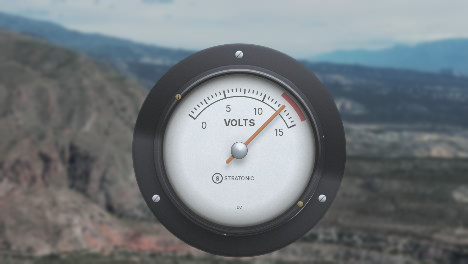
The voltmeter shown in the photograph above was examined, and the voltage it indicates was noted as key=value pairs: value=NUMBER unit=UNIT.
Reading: value=12.5 unit=V
